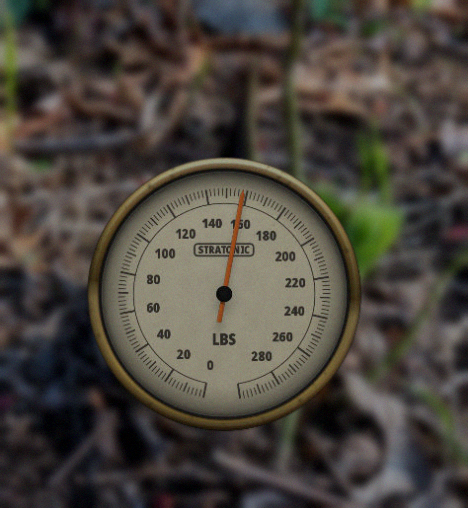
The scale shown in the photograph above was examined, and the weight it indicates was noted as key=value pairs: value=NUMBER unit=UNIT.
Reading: value=158 unit=lb
